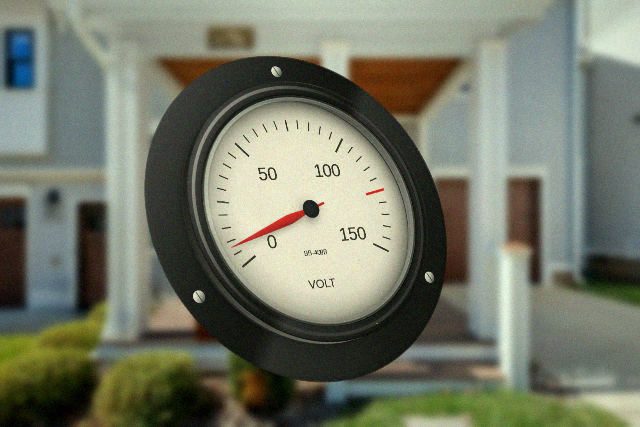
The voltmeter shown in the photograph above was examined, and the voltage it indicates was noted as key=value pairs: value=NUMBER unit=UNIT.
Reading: value=7.5 unit=V
